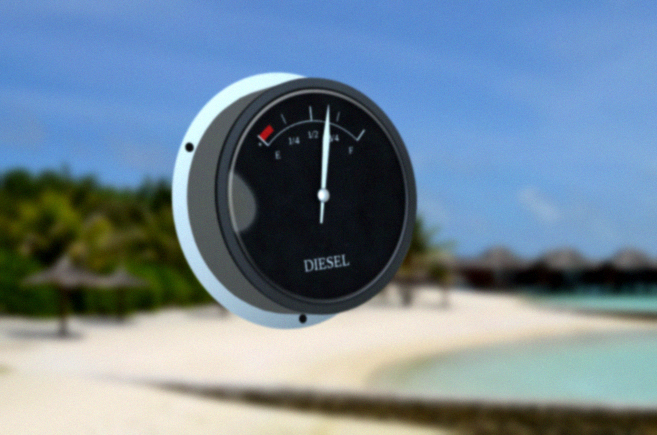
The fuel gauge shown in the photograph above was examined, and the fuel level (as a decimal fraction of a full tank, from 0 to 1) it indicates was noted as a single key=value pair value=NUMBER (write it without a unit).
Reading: value=0.625
